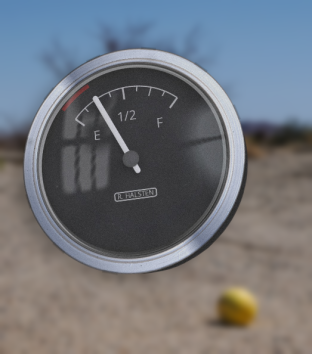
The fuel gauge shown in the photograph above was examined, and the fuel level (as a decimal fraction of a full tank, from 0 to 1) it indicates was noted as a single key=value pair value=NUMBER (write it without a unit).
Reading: value=0.25
